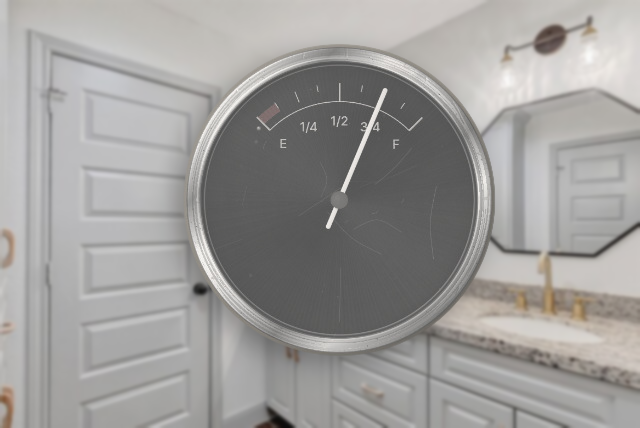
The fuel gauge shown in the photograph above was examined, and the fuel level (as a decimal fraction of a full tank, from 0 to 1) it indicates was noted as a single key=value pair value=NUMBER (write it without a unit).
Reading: value=0.75
